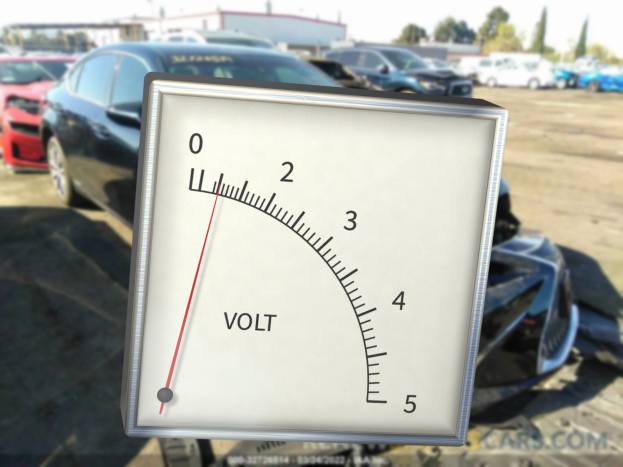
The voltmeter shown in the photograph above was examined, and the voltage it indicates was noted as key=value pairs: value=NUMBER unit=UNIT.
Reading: value=1 unit=V
